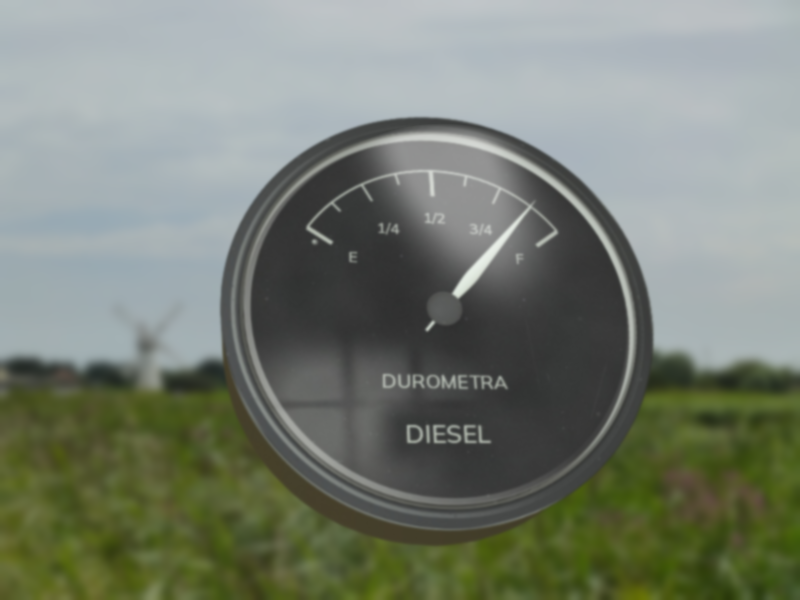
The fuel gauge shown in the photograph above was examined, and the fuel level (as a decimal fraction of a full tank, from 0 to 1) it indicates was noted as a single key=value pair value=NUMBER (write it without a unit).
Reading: value=0.875
